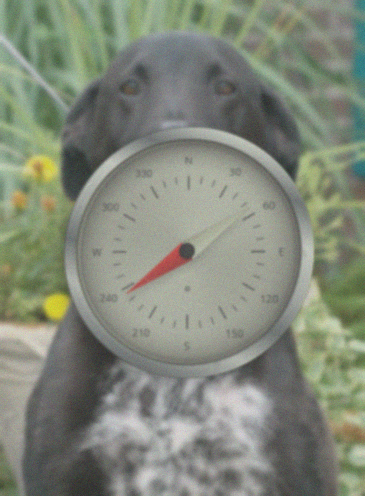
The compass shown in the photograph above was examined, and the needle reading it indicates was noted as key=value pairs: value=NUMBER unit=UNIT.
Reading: value=235 unit=°
